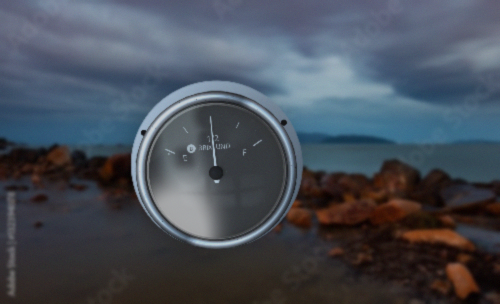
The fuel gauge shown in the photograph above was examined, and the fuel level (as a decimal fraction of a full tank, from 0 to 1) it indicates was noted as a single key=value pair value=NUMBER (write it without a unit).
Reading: value=0.5
